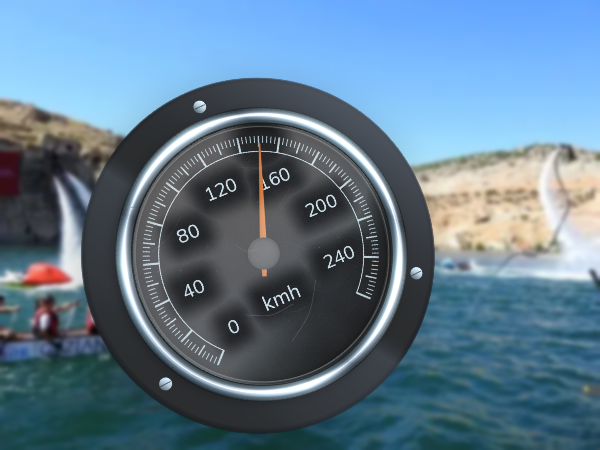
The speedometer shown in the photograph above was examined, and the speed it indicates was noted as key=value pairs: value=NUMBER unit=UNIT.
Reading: value=150 unit=km/h
